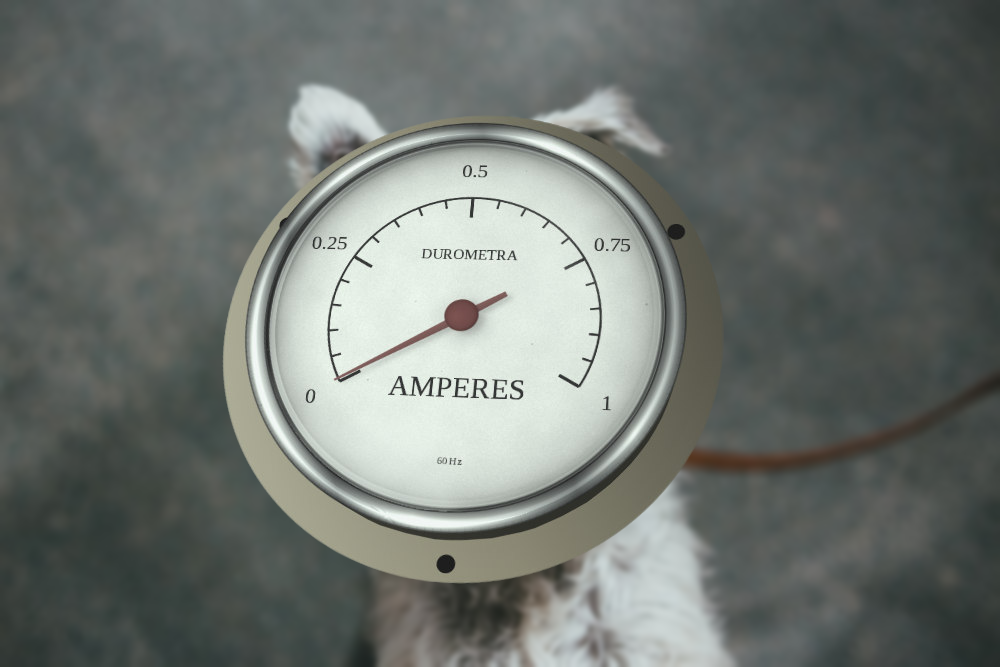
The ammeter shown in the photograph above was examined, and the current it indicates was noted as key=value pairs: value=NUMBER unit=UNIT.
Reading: value=0 unit=A
